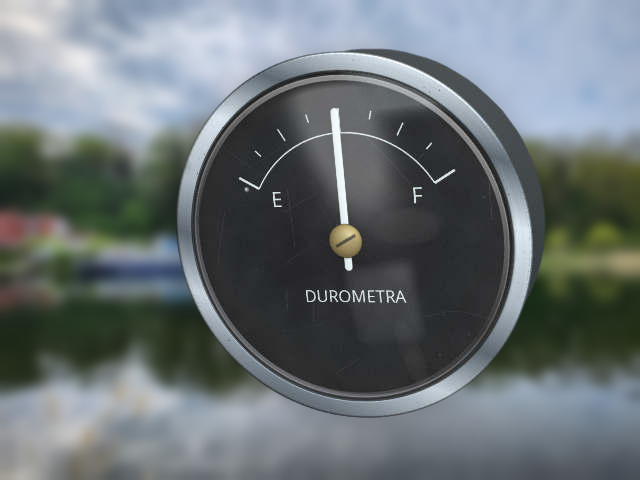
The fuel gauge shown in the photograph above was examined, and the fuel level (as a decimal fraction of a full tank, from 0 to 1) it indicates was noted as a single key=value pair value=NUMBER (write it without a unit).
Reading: value=0.5
